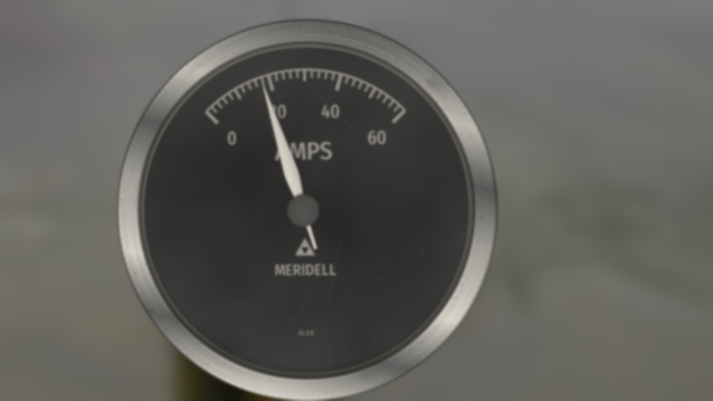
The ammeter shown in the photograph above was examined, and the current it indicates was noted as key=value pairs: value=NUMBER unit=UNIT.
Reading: value=18 unit=A
